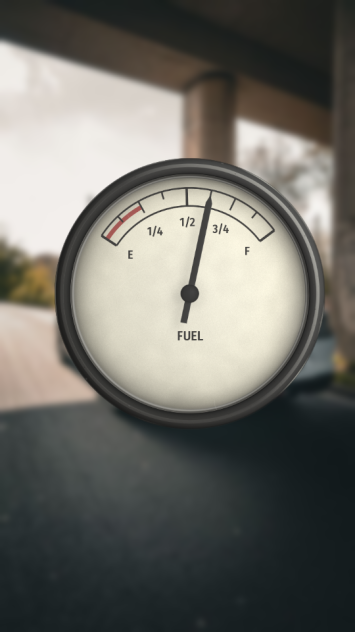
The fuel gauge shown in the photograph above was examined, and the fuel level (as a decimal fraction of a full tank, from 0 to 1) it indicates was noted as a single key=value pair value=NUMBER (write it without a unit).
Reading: value=0.625
